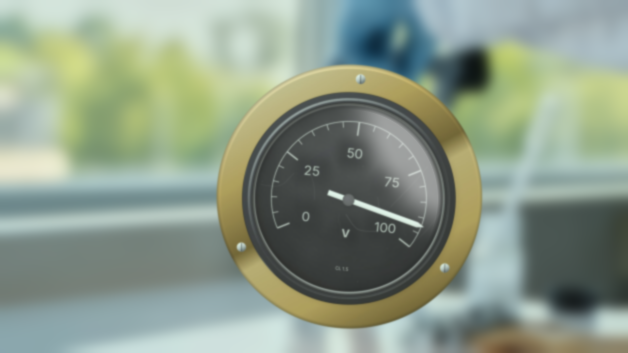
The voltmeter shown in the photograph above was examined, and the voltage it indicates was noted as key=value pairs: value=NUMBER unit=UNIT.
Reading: value=92.5 unit=V
